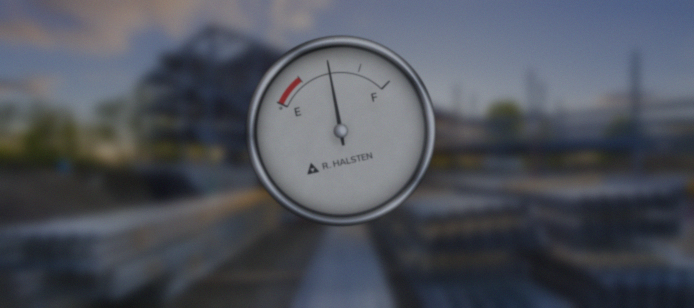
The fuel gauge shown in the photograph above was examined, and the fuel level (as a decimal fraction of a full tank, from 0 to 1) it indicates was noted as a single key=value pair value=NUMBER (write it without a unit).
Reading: value=0.5
